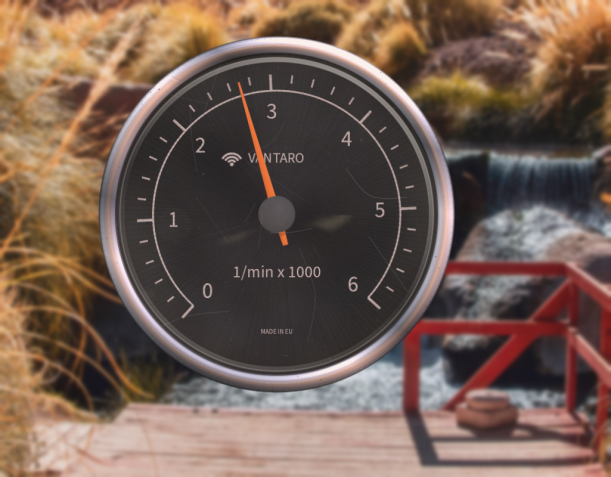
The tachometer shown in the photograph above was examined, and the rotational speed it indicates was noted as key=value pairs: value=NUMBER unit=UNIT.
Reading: value=2700 unit=rpm
